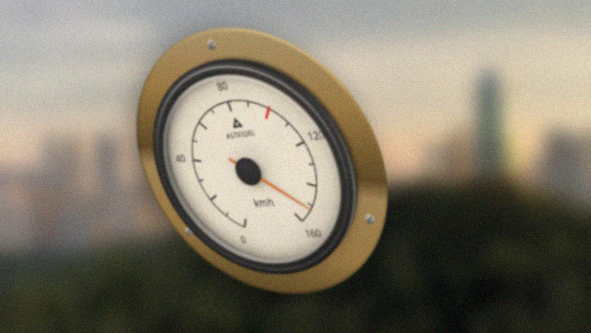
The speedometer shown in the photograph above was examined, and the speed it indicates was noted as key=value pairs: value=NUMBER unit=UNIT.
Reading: value=150 unit=km/h
